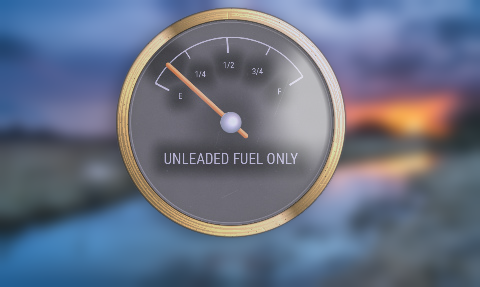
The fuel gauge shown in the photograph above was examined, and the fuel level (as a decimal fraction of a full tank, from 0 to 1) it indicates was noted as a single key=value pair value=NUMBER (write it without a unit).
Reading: value=0.125
